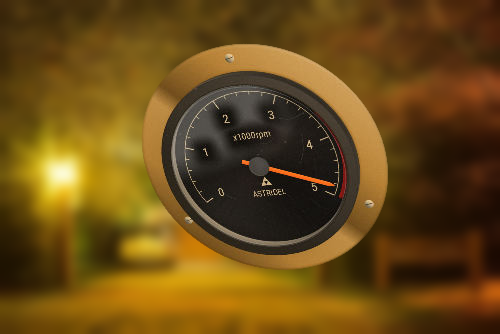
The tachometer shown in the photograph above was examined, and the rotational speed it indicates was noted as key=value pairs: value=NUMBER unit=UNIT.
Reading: value=4800 unit=rpm
